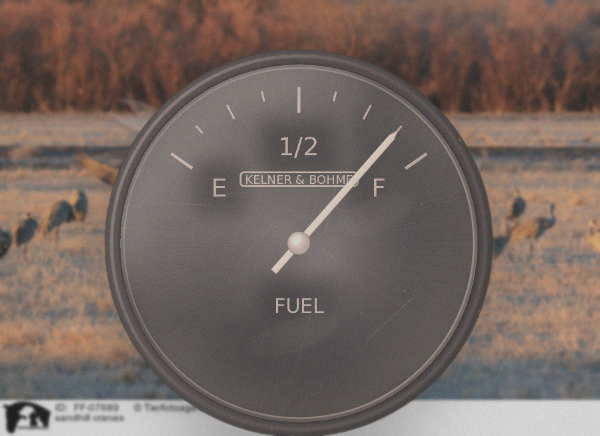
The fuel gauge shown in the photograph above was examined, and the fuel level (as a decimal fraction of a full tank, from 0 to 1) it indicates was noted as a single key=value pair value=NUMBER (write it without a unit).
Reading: value=0.875
